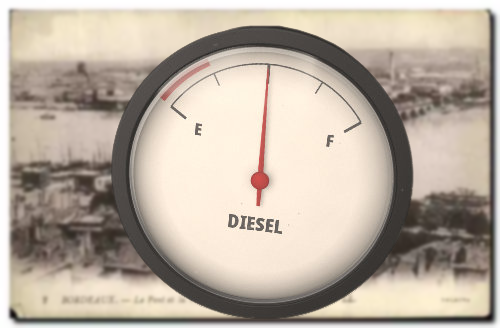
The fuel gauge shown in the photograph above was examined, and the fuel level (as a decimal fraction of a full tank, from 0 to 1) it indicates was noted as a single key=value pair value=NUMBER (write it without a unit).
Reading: value=0.5
